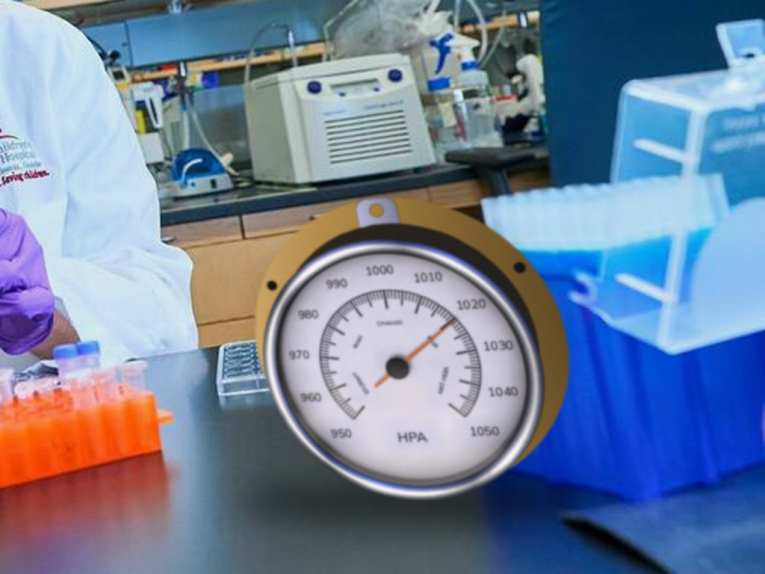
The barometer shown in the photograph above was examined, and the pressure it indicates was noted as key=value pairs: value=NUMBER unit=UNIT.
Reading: value=1020 unit=hPa
